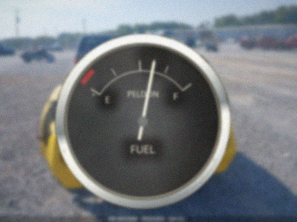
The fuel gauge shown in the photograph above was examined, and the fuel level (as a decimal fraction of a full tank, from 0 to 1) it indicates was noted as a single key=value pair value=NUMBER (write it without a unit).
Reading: value=0.625
